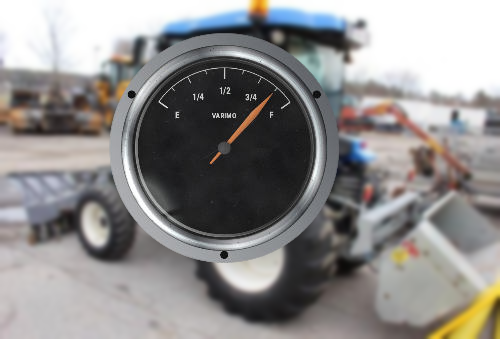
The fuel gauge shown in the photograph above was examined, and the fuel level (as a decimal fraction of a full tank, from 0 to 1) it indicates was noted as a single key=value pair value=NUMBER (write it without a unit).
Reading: value=0.875
